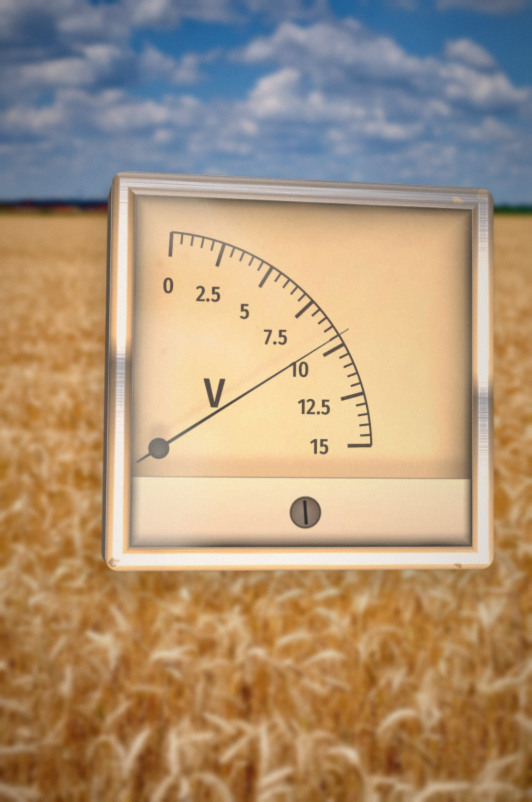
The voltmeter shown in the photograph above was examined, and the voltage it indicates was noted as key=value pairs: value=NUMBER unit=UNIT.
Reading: value=9.5 unit=V
